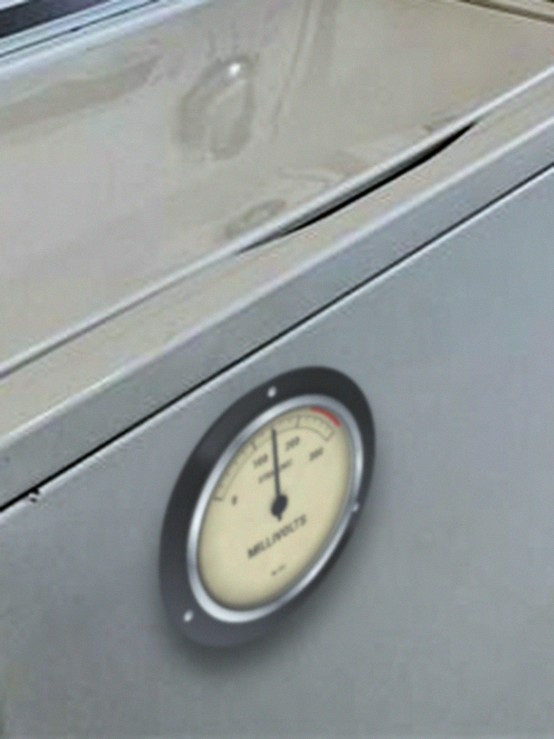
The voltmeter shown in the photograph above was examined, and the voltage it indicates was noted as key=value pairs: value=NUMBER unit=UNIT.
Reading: value=140 unit=mV
